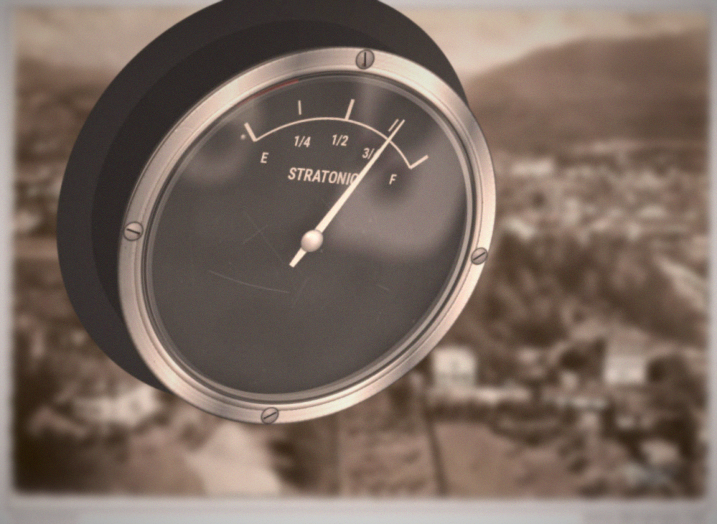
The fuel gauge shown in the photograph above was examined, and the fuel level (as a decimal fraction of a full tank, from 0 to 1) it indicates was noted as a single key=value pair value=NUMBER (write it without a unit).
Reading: value=0.75
